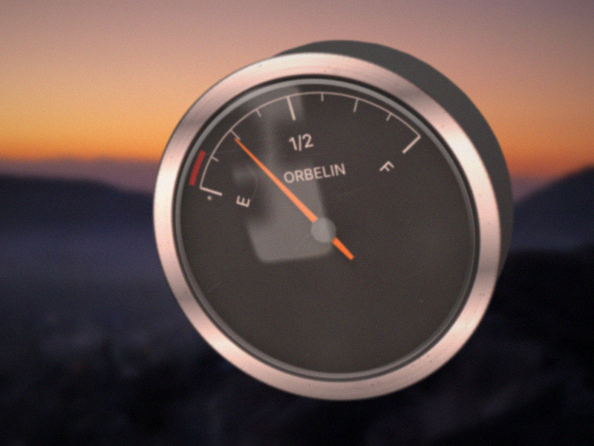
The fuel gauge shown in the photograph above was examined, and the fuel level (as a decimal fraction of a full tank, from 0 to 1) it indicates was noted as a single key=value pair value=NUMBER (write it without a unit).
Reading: value=0.25
